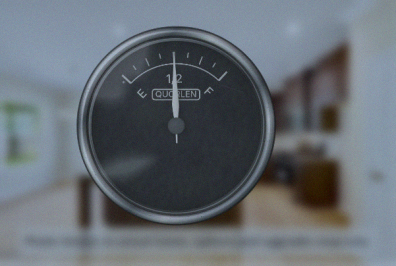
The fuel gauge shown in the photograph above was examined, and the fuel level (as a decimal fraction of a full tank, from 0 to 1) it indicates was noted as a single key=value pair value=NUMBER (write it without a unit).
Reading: value=0.5
